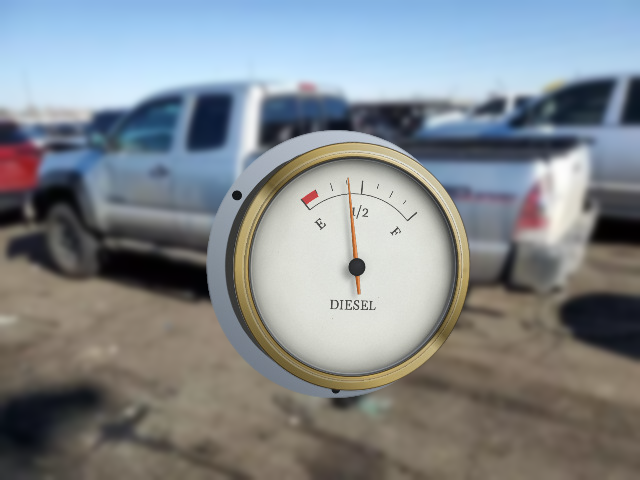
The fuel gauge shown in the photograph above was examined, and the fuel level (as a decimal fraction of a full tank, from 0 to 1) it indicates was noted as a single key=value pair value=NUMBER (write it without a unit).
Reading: value=0.375
